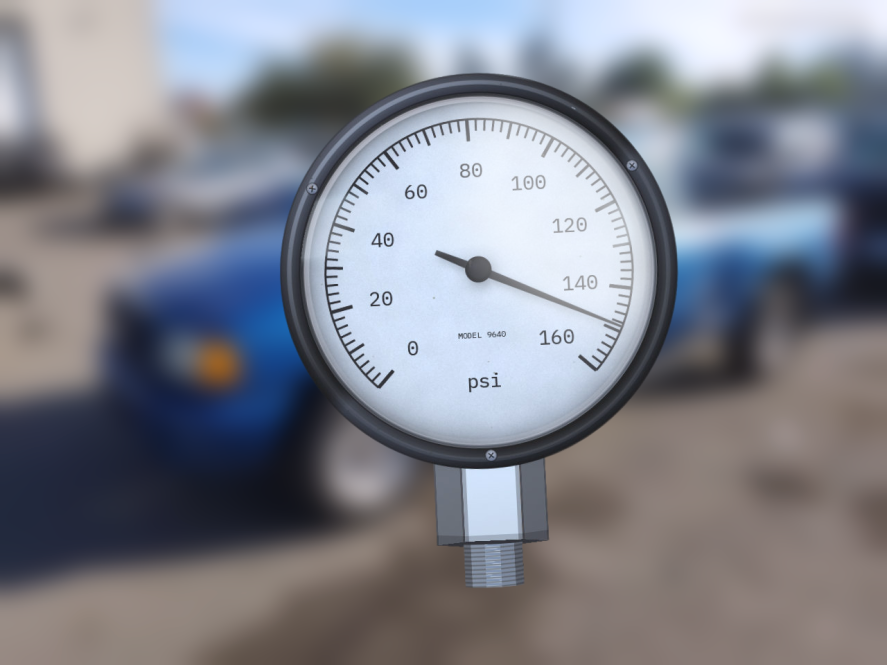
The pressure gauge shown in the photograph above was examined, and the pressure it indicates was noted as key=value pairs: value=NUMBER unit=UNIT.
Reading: value=149 unit=psi
